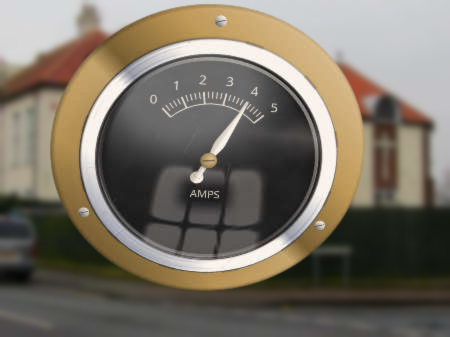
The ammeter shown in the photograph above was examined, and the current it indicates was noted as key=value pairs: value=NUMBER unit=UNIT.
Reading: value=4 unit=A
